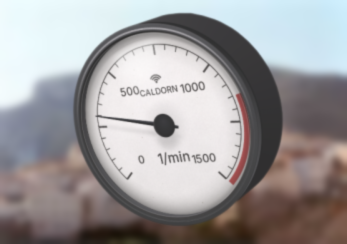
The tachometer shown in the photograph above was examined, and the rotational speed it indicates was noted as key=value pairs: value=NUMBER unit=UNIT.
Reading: value=300 unit=rpm
